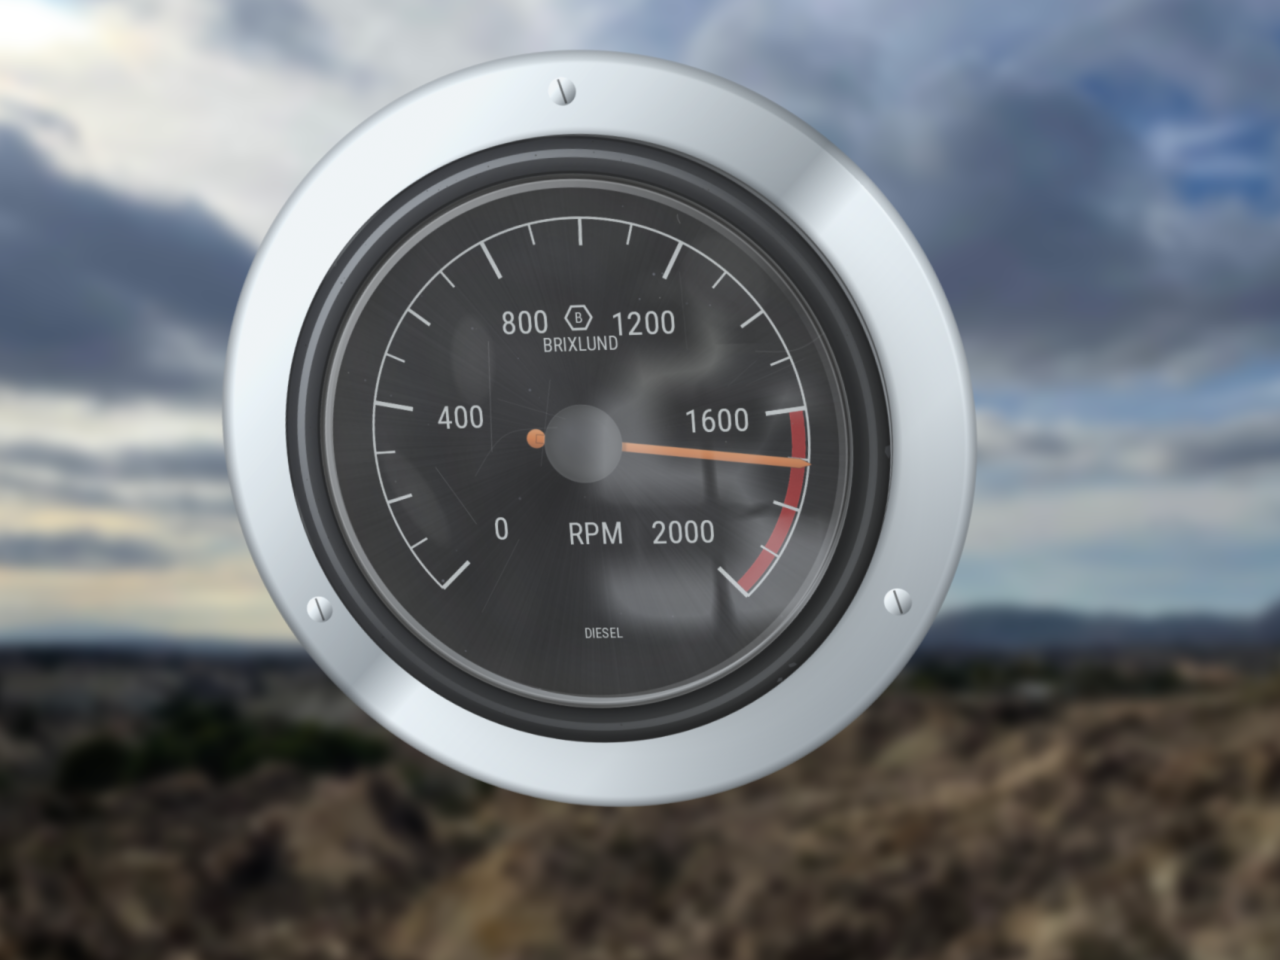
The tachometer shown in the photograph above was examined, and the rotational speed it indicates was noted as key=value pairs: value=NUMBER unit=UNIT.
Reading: value=1700 unit=rpm
